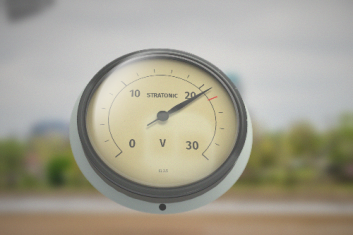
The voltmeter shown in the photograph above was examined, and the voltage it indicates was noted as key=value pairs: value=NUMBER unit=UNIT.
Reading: value=21 unit=V
